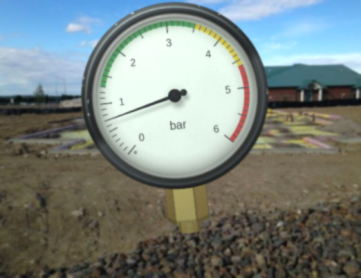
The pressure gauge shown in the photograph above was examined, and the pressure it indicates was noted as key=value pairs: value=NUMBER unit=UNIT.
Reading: value=0.7 unit=bar
